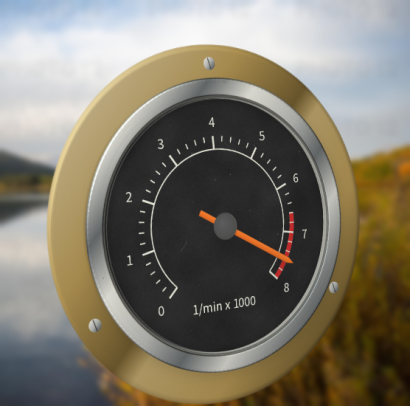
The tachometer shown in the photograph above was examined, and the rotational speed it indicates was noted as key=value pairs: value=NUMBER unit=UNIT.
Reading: value=7600 unit=rpm
